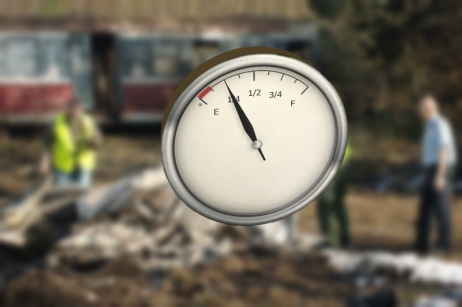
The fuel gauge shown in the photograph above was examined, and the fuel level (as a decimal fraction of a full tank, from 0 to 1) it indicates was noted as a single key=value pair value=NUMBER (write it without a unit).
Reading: value=0.25
